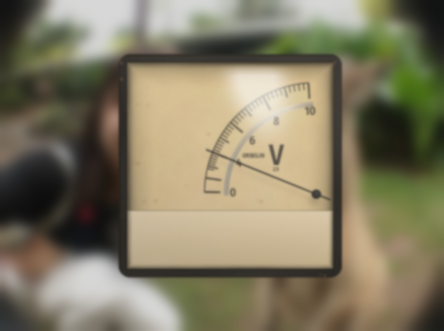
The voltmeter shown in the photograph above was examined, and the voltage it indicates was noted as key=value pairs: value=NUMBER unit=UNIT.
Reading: value=4 unit=V
